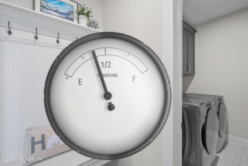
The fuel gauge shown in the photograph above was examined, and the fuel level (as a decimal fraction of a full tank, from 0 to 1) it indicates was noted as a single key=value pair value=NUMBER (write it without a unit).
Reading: value=0.375
